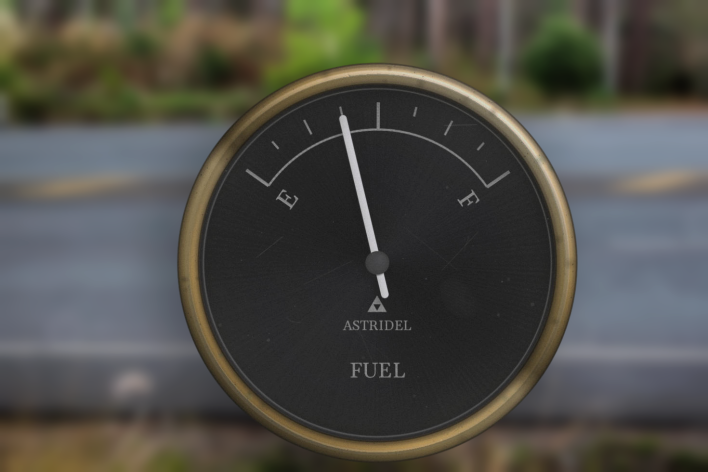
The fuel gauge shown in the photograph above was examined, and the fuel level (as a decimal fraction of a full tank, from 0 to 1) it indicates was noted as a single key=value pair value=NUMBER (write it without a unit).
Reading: value=0.375
